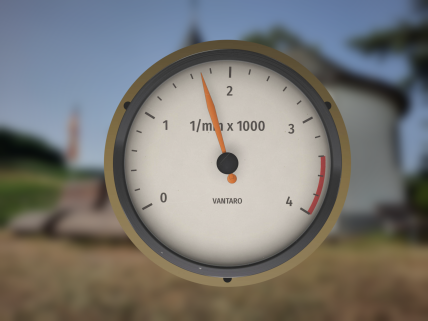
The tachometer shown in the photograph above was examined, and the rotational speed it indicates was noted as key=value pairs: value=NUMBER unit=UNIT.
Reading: value=1700 unit=rpm
